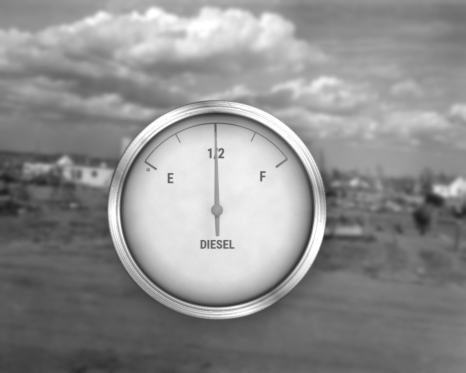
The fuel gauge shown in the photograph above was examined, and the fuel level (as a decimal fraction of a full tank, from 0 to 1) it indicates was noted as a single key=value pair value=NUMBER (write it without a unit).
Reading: value=0.5
